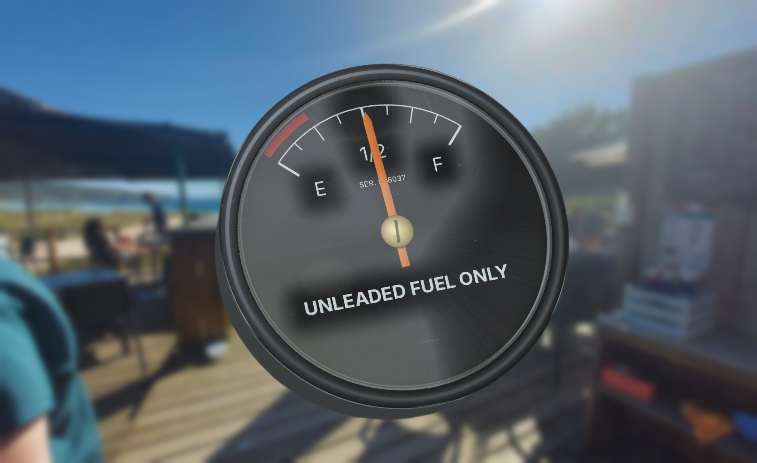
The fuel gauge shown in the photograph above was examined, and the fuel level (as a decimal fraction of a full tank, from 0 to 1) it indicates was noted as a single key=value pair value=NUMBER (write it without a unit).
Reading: value=0.5
